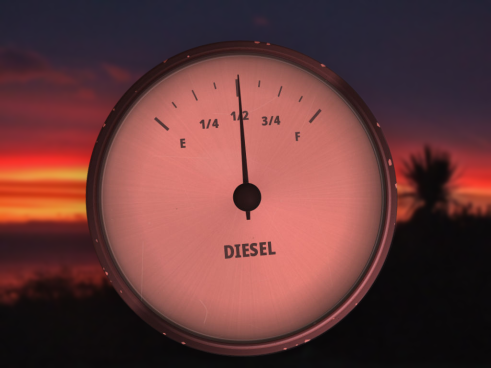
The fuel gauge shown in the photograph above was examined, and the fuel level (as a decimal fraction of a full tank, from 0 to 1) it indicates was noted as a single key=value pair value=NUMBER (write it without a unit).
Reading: value=0.5
